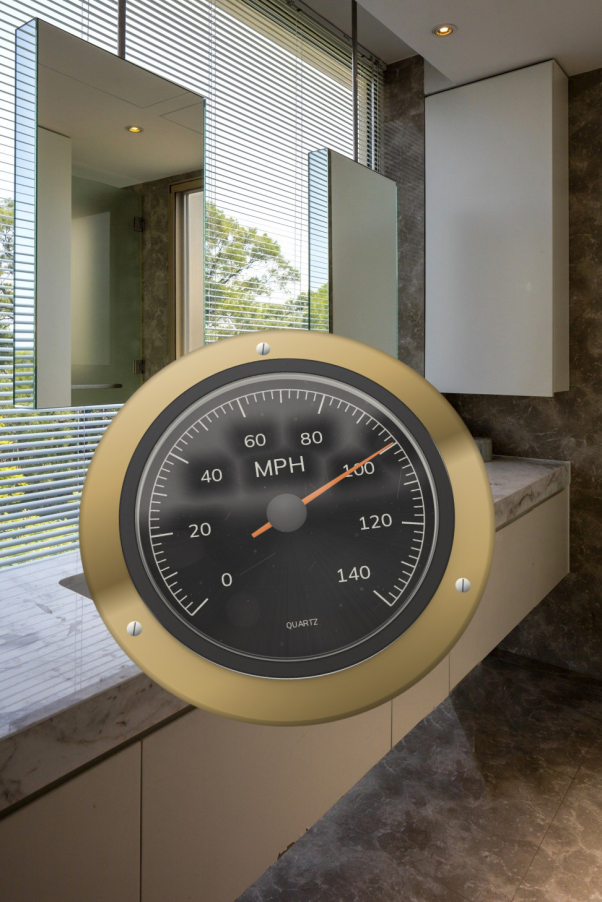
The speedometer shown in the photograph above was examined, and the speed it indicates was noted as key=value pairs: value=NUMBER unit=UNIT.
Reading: value=100 unit=mph
